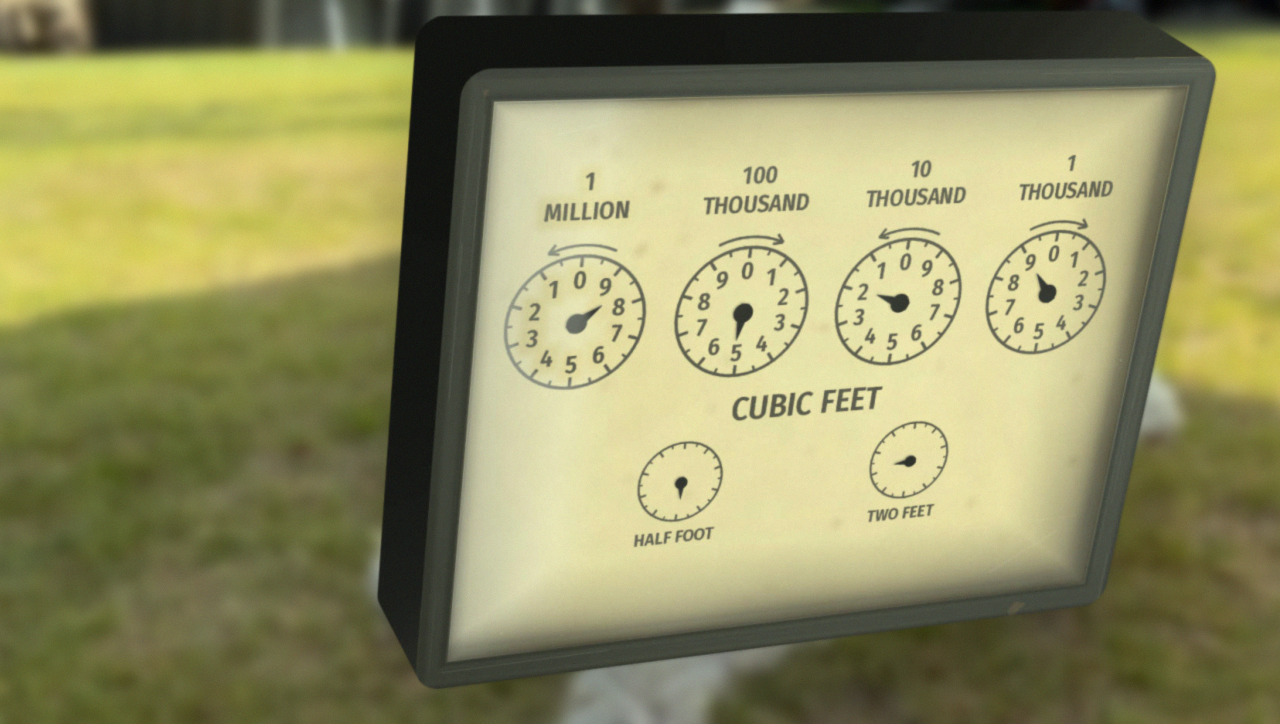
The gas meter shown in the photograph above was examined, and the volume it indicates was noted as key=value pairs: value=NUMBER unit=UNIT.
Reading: value=851900 unit=ft³
